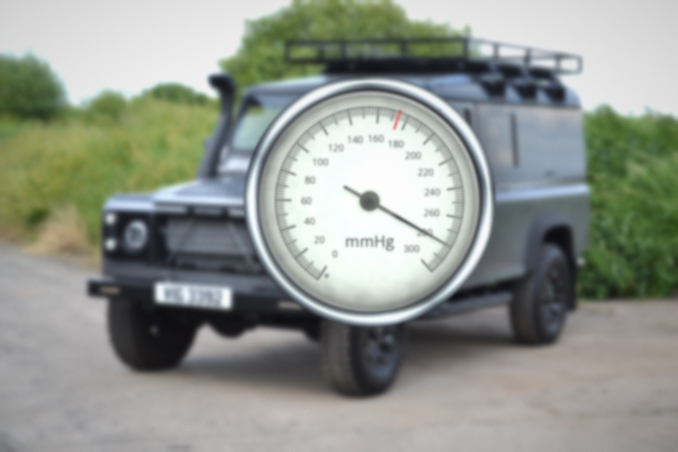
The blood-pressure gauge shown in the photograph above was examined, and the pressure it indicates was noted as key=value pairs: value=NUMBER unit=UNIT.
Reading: value=280 unit=mmHg
